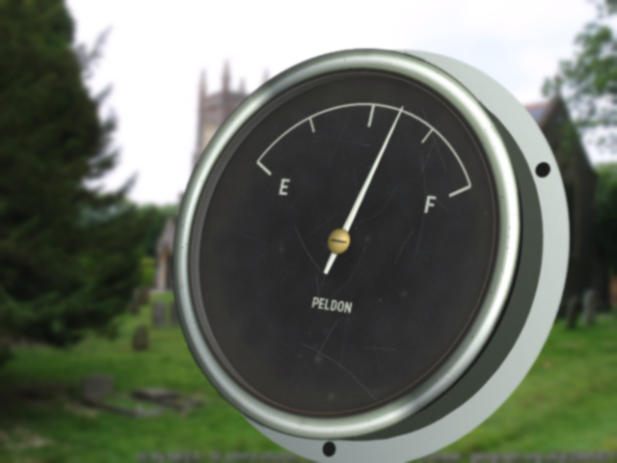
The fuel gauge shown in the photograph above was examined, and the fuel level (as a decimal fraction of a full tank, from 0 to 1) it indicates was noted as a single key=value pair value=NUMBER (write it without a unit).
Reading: value=0.625
